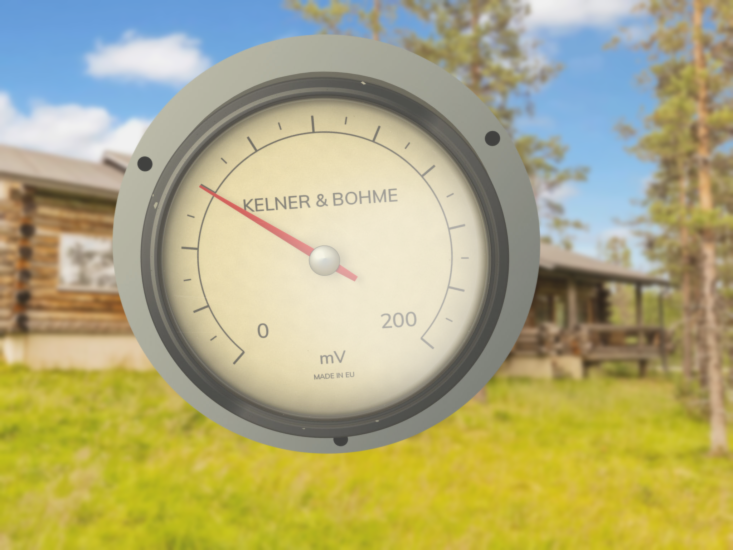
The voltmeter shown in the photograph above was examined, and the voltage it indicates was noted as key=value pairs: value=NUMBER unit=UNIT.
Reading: value=60 unit=mV
